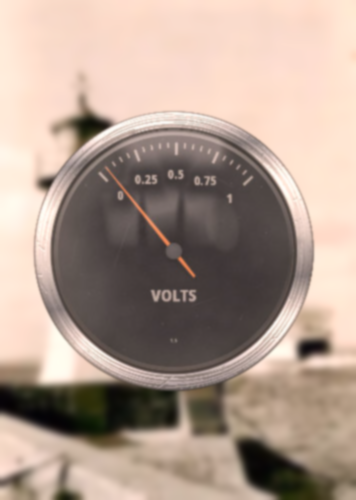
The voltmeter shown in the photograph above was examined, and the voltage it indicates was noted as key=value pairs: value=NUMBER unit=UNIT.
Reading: value=0.05 unit=V
